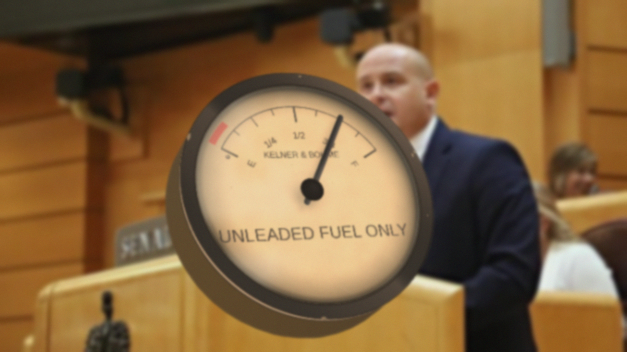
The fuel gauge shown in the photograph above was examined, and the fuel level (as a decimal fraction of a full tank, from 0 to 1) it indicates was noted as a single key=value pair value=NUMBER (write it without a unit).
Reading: value=0.75
